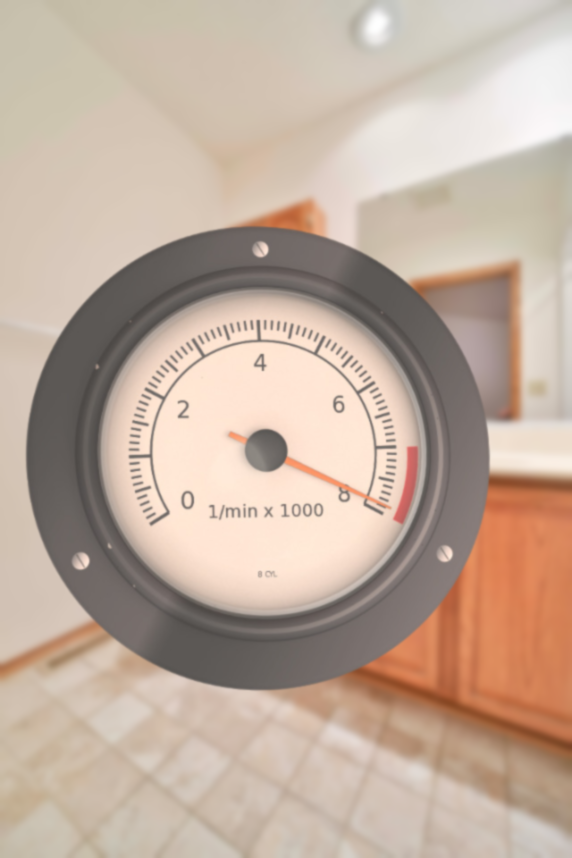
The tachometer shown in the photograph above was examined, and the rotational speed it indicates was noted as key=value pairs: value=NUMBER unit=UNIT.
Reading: value=7900 unit=rpm
